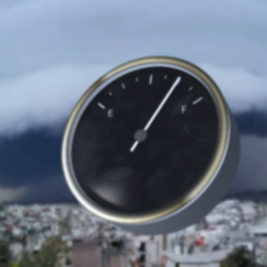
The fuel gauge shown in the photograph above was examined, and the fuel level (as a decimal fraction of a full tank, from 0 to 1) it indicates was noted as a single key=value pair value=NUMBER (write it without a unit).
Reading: value=0.75
